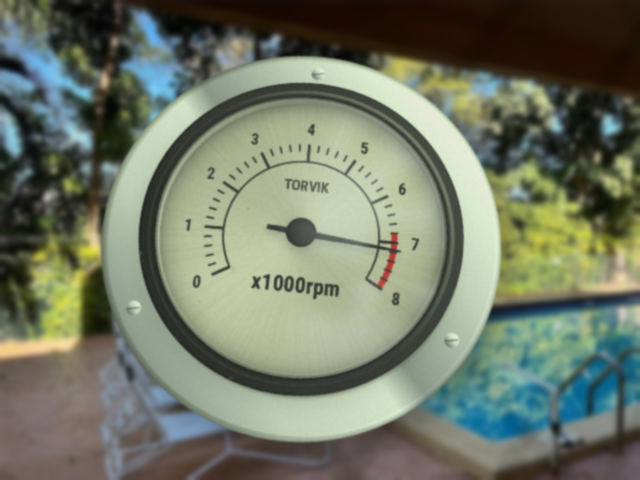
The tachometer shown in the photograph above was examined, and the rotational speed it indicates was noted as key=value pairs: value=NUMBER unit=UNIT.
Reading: value=7200 unit=rpm
